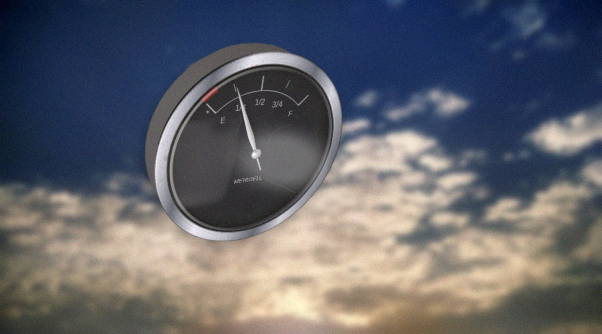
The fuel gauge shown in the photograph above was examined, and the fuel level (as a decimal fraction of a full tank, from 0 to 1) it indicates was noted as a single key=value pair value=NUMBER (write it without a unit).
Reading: value=0.25
